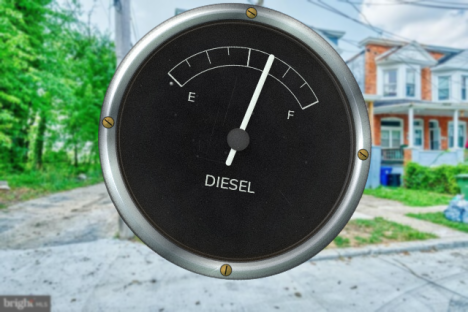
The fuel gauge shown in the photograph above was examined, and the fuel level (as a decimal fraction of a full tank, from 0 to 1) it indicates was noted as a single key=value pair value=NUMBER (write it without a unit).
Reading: value=0.625
